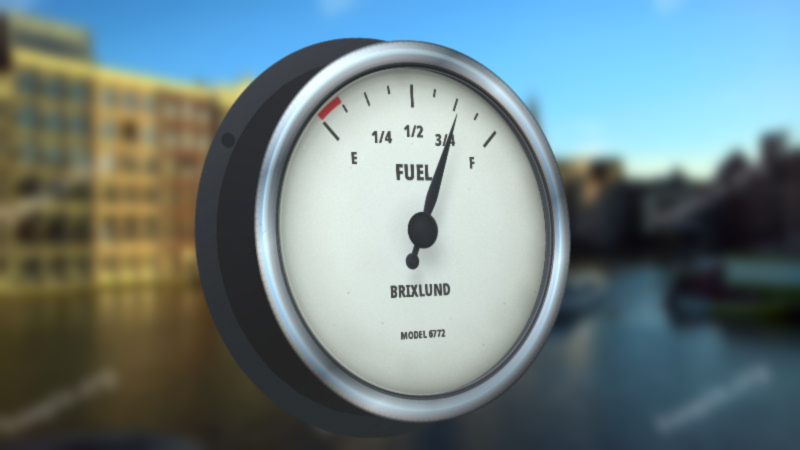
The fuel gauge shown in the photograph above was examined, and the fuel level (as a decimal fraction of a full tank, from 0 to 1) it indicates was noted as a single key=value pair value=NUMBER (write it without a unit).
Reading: value=0.75
